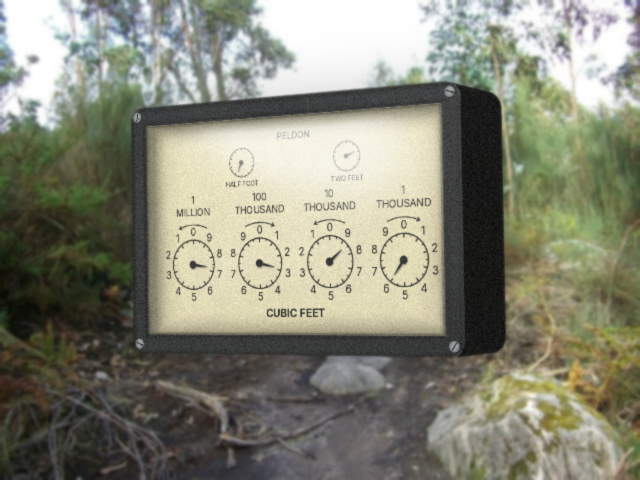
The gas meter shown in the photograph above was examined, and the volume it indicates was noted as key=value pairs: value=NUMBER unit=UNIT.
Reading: value=728600 unit=ft³
